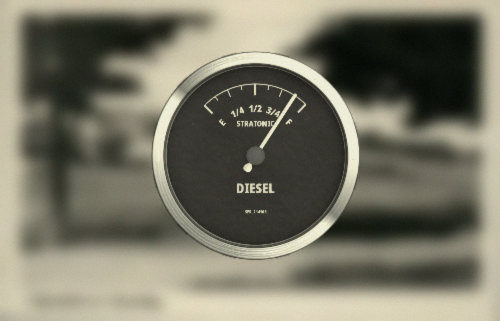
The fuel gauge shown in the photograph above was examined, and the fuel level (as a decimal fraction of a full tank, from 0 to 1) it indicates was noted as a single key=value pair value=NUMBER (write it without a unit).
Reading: value=0.875
